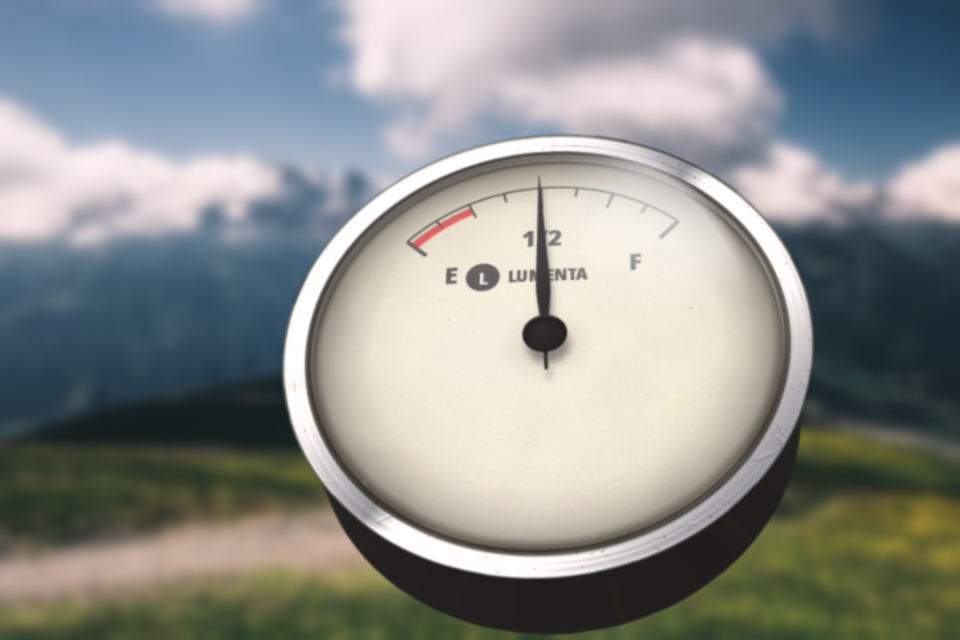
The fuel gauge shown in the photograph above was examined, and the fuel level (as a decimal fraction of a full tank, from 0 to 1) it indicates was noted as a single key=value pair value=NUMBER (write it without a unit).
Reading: value=0.5
